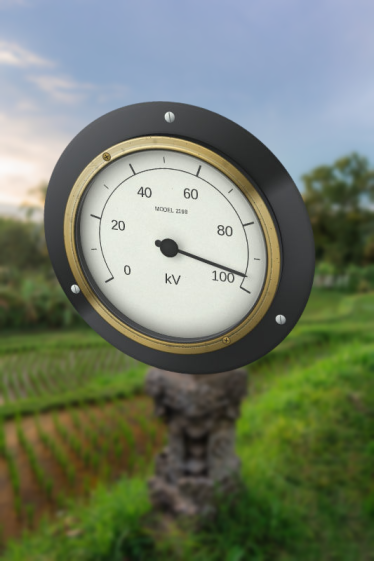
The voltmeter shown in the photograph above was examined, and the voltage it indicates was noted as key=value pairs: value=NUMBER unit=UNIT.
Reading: value=95 unit=kV
